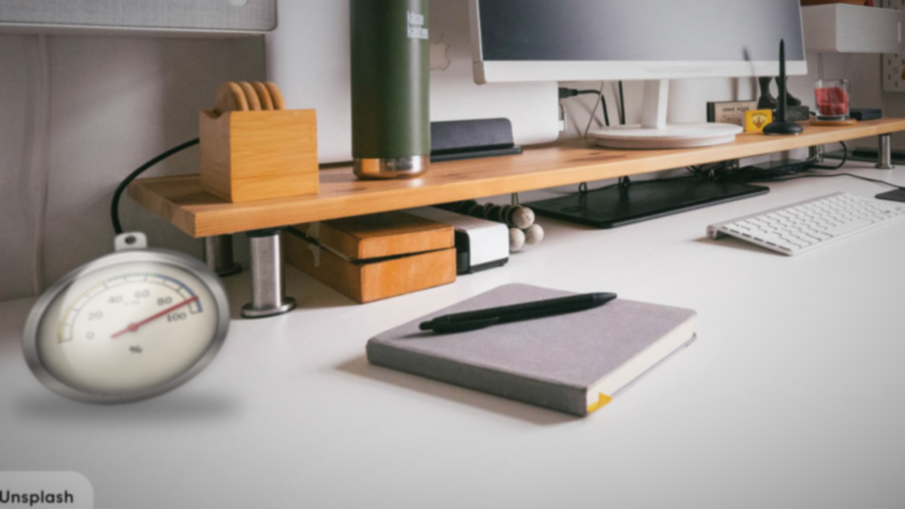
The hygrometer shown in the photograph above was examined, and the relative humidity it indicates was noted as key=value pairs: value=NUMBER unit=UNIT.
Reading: value=90 unit=%
